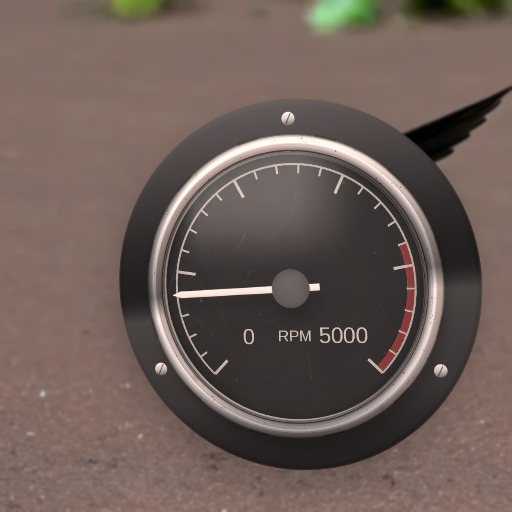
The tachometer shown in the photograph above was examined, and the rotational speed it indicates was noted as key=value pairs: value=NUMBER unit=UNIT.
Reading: value=800 unit=rpm
